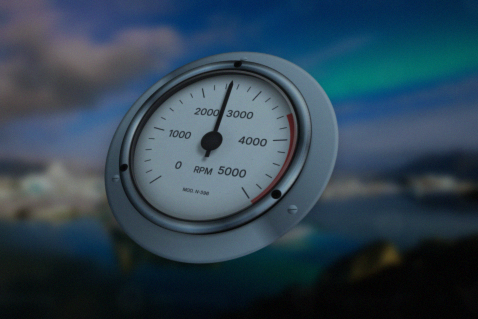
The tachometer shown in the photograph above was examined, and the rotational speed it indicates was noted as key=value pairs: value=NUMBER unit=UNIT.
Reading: value=2500 unit=rpm
